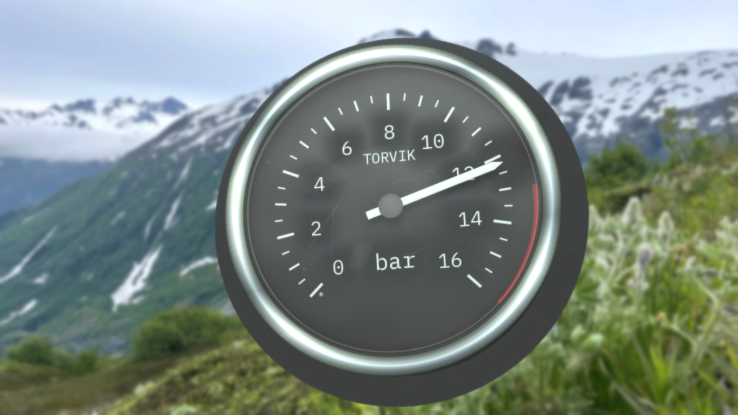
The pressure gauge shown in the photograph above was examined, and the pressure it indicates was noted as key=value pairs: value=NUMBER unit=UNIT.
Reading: value=12.25 unit=bar
